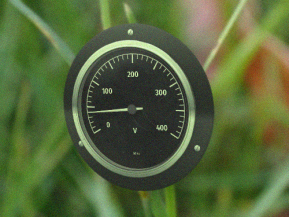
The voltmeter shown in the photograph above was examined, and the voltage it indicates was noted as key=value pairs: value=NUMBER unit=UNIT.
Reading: value=40 unit=V
